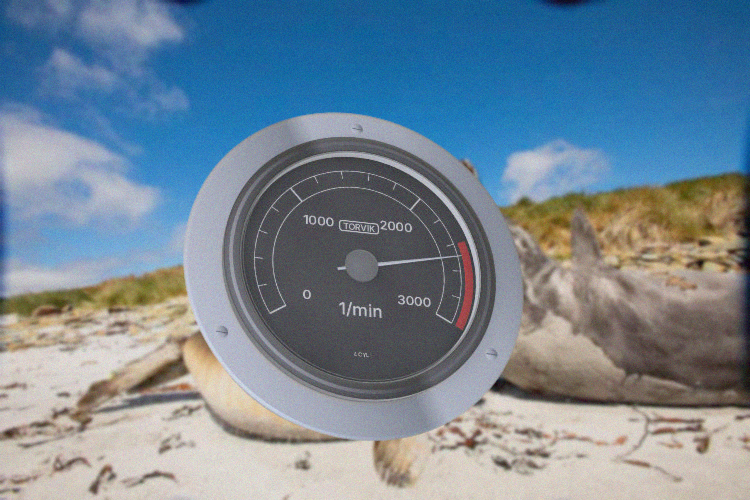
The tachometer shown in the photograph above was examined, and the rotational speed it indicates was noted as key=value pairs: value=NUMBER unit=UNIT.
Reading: value=2500 unit=rpm
